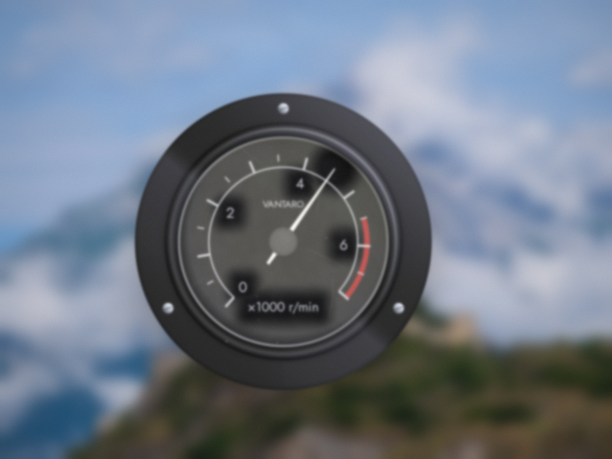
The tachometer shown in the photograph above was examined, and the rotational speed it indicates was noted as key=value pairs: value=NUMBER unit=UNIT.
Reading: value=4500 unit=rpm
